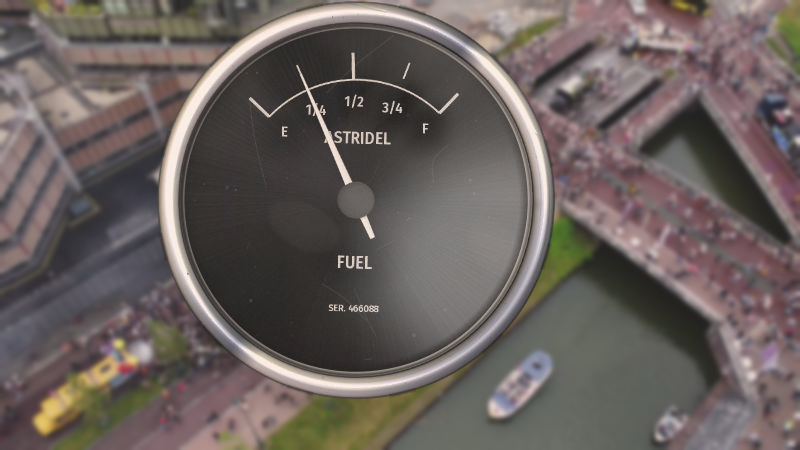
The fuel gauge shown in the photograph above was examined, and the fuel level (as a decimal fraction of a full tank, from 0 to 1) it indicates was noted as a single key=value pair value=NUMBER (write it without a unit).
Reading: value=0.25
